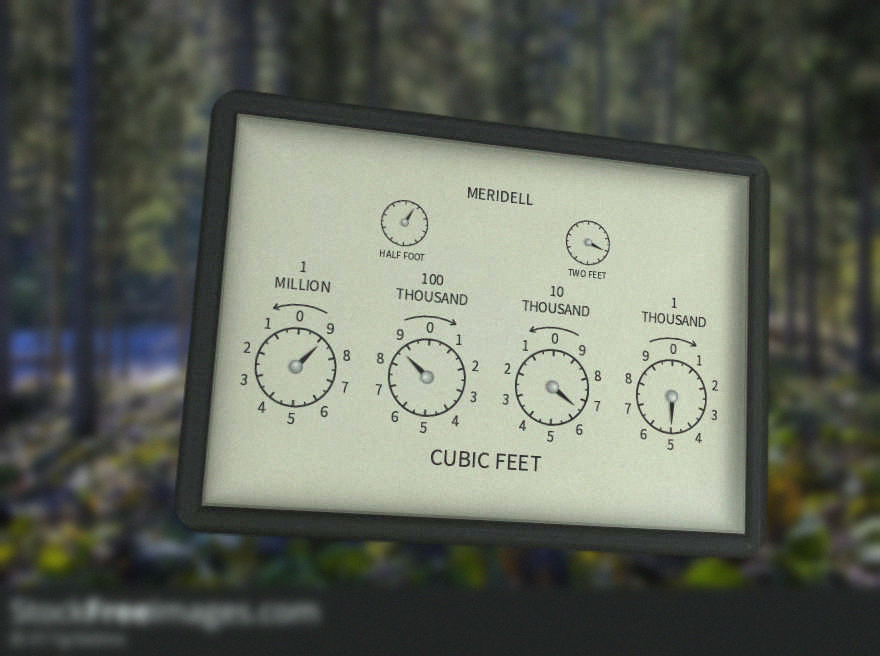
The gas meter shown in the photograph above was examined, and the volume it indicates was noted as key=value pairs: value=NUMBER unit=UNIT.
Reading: value=886500 unit=ft³
